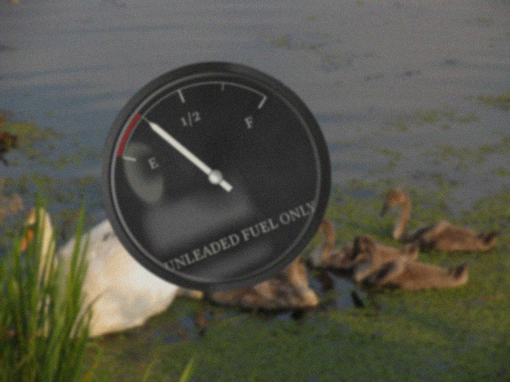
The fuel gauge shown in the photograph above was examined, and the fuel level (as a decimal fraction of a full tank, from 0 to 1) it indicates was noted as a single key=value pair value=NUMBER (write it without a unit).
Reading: value=0.25
